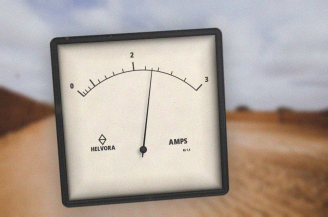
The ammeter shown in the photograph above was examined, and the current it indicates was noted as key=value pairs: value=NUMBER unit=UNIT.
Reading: value=2.3 unit=A
